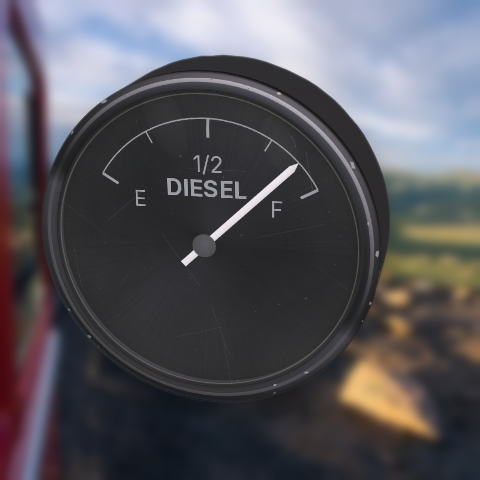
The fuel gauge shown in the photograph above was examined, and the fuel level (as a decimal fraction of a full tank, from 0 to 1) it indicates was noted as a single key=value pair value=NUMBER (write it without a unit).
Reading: value=0.875
